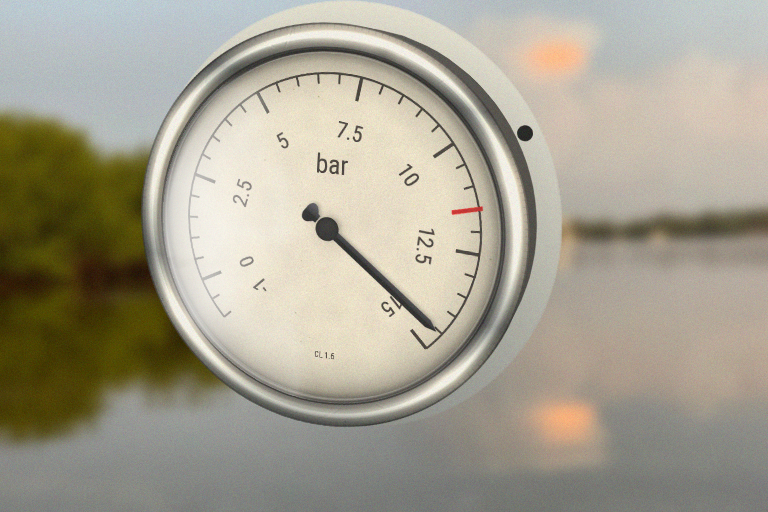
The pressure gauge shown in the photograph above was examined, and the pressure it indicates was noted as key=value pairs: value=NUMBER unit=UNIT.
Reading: value=14.5 unit=bar
